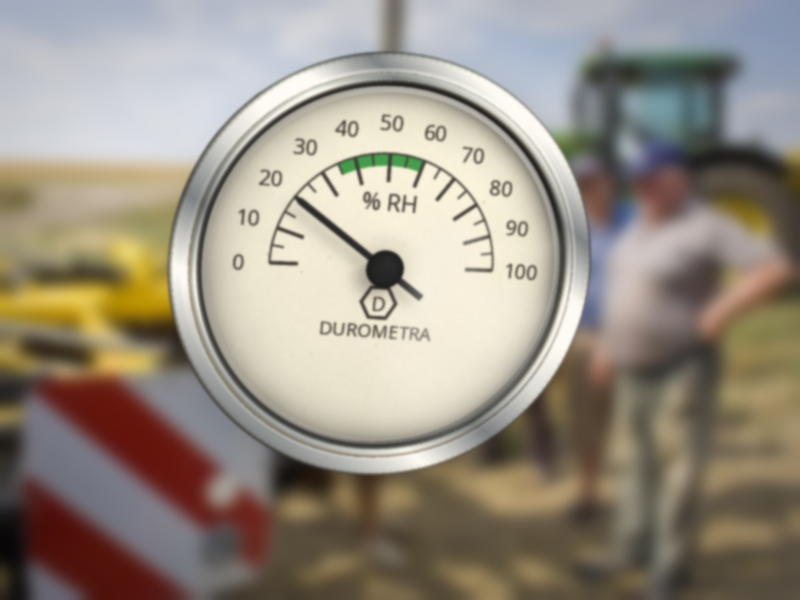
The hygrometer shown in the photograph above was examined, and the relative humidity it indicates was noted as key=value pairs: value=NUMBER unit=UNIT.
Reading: value=20 unit=%
